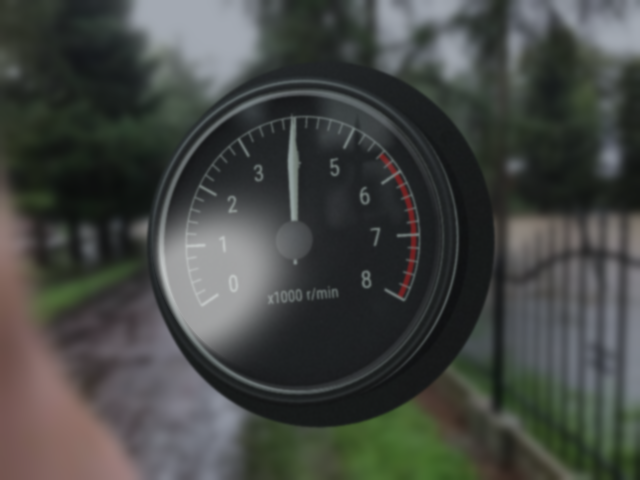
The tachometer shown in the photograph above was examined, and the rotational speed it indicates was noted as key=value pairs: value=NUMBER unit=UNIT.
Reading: value=4000 unit=rpm
